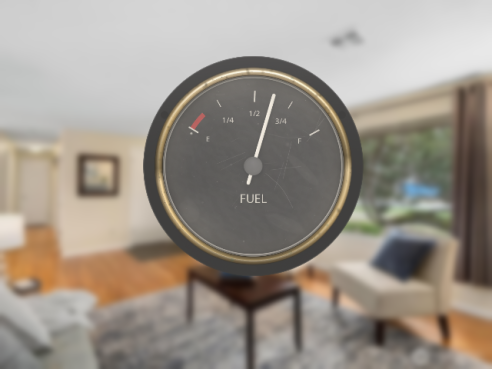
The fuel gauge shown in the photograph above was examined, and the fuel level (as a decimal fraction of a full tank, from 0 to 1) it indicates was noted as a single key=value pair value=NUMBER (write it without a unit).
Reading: value=0.625
